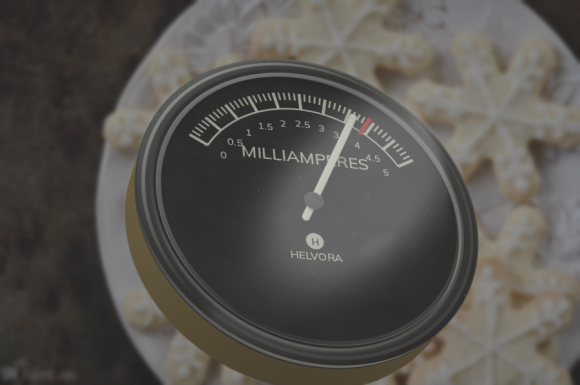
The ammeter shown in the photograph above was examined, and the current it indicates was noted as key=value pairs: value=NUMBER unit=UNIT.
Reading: value=3.6 unit=mA
